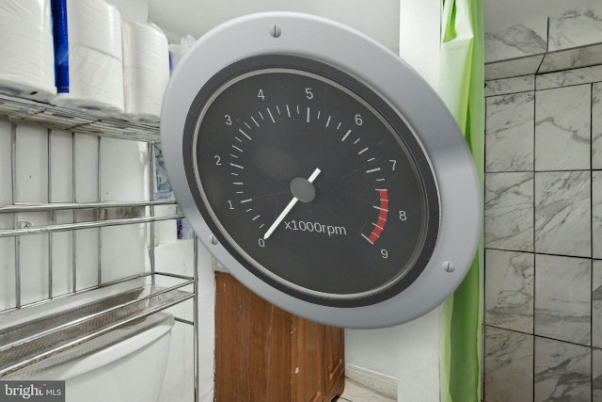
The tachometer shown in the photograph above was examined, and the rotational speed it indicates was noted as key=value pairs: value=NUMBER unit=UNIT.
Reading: value=0 unit=rpm
